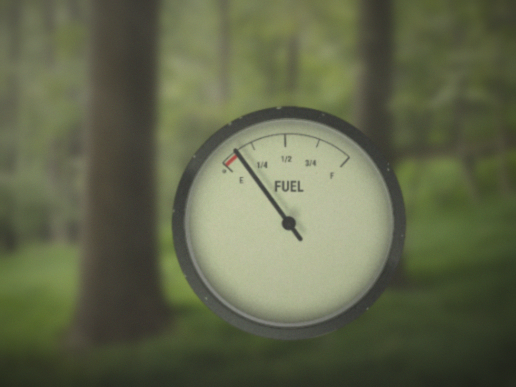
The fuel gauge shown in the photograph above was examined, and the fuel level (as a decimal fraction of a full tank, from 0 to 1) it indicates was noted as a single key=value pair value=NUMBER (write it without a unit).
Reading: value=0.125
